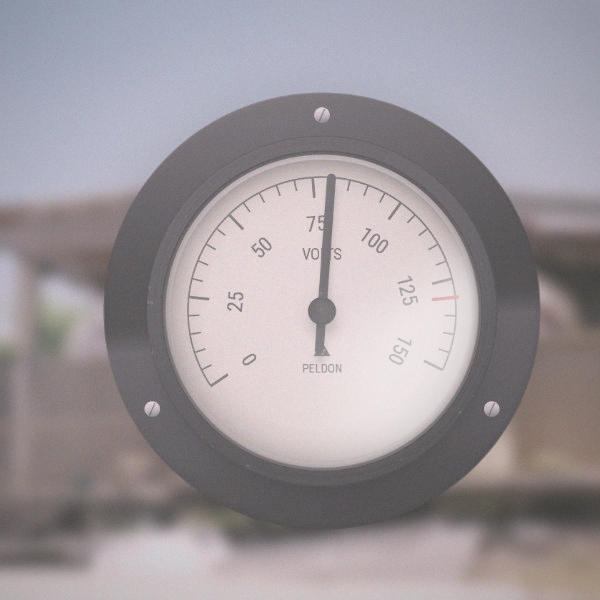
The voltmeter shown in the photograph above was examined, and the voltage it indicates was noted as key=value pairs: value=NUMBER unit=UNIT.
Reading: value=80 unit=V
